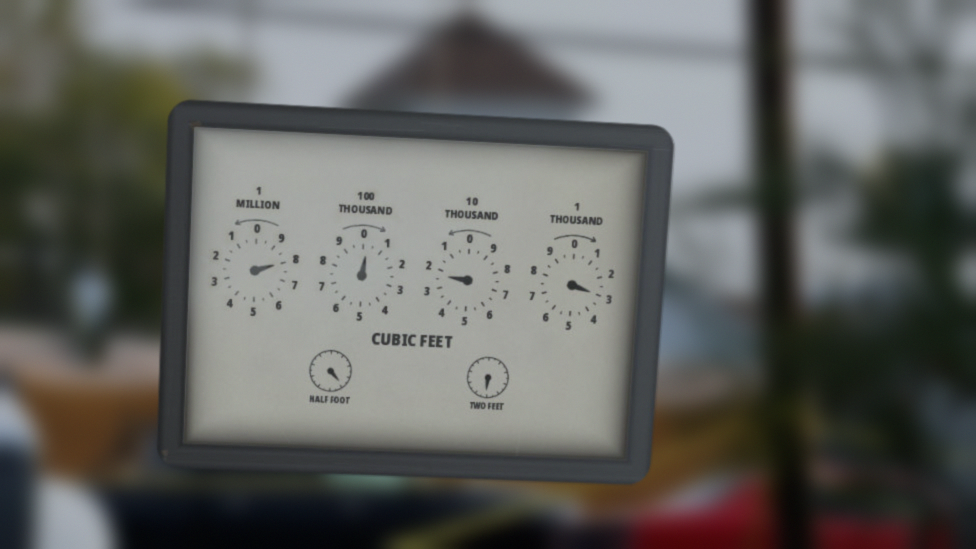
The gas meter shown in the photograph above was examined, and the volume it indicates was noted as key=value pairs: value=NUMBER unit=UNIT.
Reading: value=802300 unit=ft³
